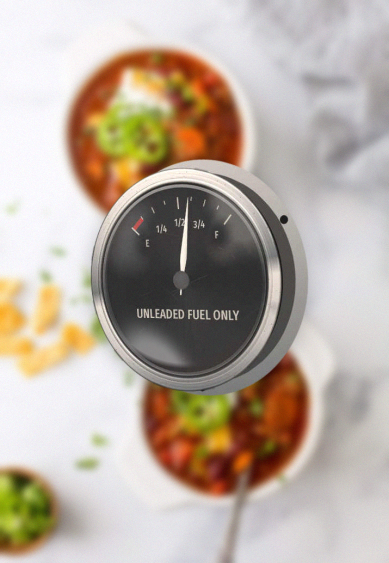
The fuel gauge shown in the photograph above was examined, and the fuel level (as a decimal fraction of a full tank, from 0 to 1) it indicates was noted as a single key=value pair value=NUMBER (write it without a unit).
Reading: value=0.625
